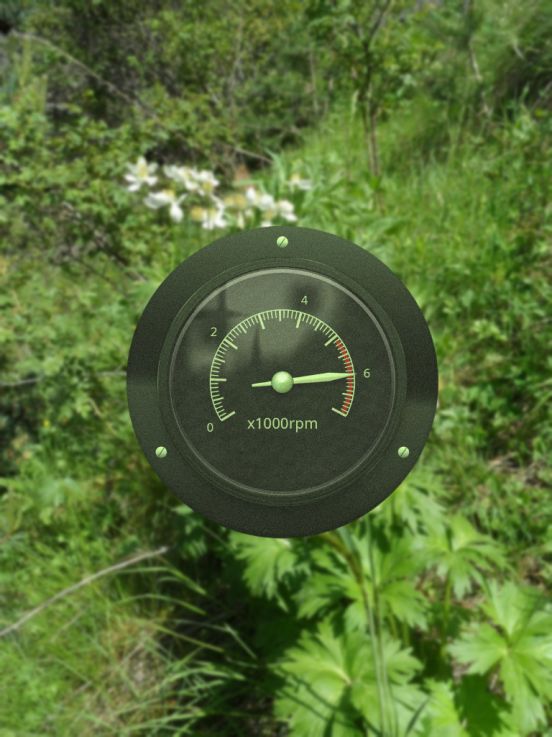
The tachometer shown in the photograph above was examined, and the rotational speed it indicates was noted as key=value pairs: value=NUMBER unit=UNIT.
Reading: value=6000 unit=rpm
